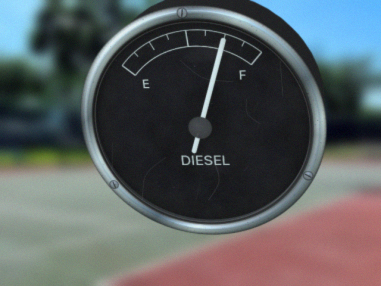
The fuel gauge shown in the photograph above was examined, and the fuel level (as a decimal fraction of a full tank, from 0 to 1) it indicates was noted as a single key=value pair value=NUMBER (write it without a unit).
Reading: value=0.75
